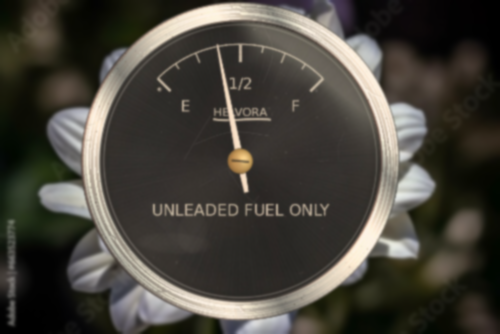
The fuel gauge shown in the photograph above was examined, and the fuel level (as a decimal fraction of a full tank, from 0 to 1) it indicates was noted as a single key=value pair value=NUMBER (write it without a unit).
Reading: value=0.375
